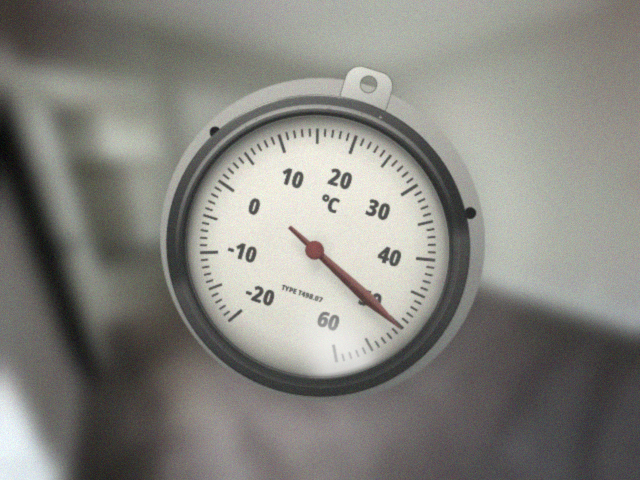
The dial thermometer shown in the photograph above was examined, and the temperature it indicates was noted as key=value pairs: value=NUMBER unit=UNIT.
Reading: value=50 unit=°C
